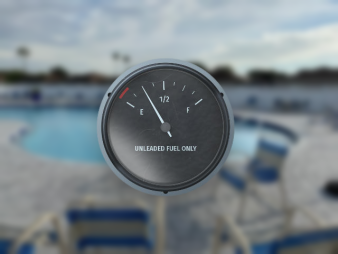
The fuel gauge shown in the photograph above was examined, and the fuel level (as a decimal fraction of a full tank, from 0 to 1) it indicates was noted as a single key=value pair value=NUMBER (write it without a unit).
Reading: value=0.25
